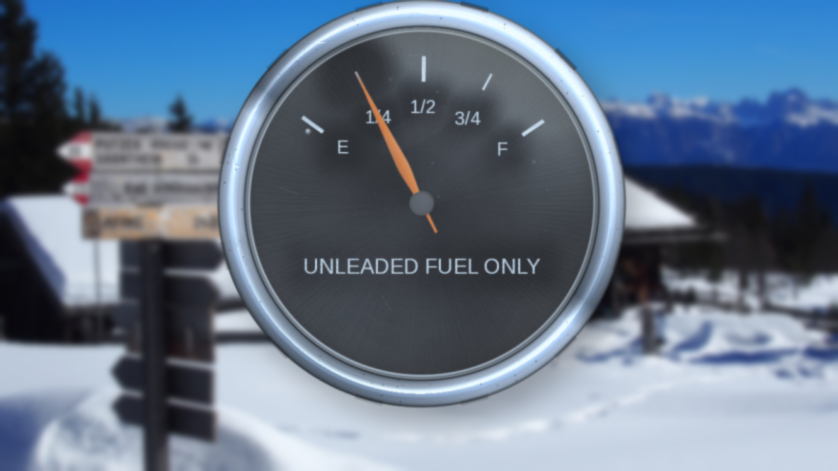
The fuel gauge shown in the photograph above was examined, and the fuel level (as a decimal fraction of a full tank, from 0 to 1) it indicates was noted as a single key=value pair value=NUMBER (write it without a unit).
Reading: value=0.25
